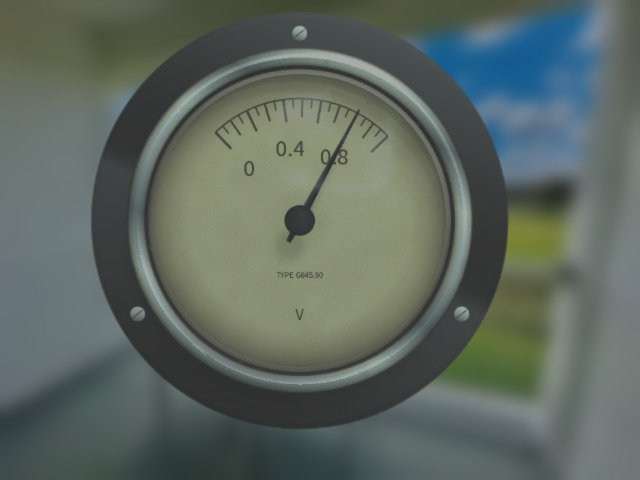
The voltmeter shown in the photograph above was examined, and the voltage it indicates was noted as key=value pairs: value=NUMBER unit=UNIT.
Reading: value=0.8 unit=V
